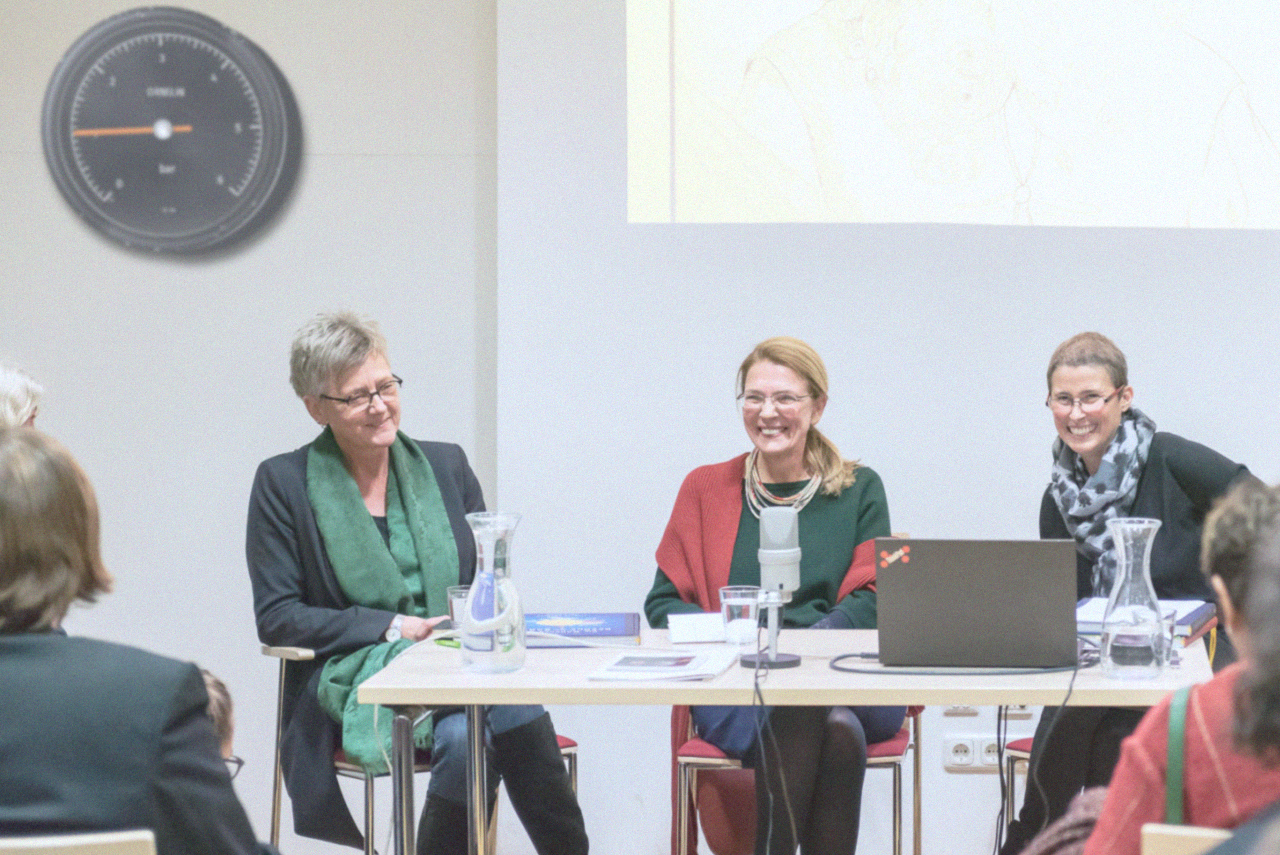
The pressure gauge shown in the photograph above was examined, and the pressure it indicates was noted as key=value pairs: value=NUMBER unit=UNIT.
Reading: value=1 unit=bar
